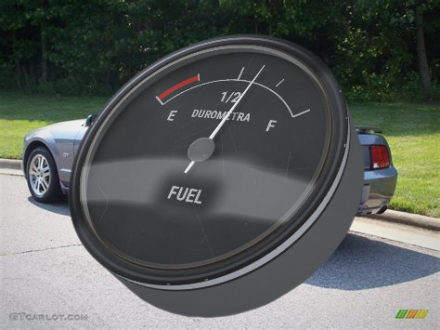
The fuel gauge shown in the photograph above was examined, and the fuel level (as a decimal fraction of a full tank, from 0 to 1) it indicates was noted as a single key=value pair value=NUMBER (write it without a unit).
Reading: value=0.625
